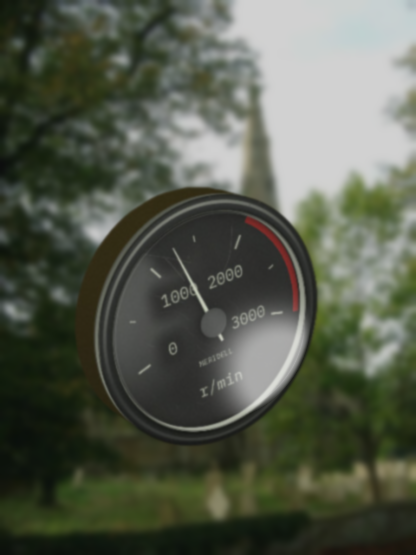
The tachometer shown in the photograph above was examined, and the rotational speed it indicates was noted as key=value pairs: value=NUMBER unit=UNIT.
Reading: value=1250 unit=rpm
